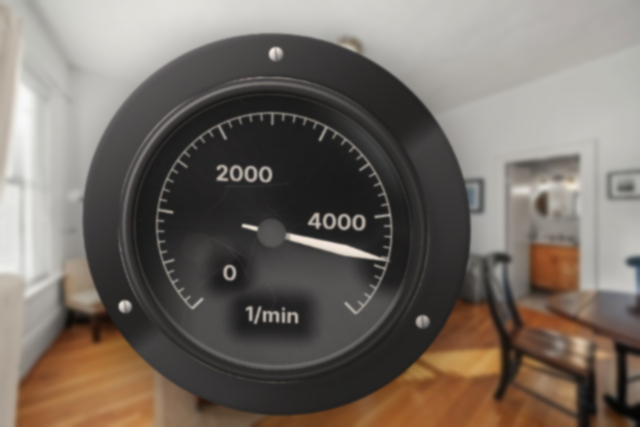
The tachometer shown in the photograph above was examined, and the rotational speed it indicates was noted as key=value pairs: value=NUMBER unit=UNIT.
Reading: value=4400 unit=rpm
